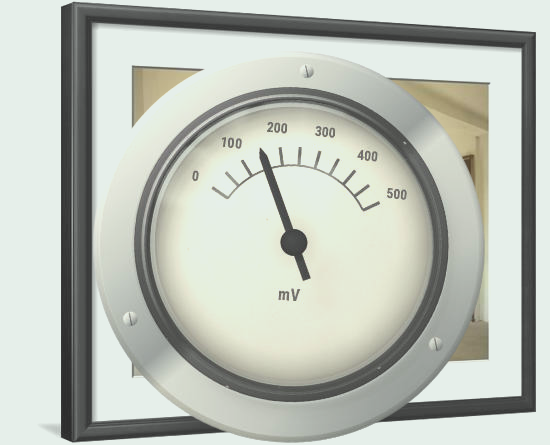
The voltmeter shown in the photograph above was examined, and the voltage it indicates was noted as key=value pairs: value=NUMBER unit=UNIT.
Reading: value=150 unit=mV
